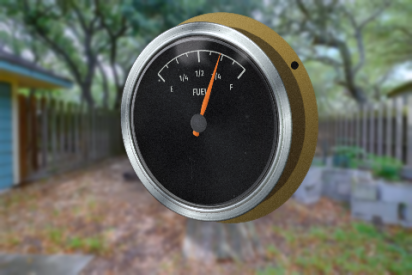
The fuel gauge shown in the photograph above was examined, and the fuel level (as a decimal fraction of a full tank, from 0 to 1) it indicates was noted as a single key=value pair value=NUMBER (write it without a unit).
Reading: value=0.75
